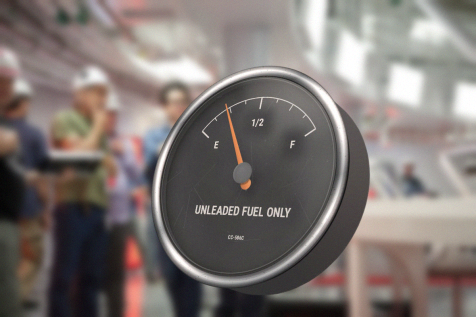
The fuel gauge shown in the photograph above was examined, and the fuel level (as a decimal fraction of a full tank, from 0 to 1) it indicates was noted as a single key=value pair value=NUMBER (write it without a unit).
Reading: value=0.25
